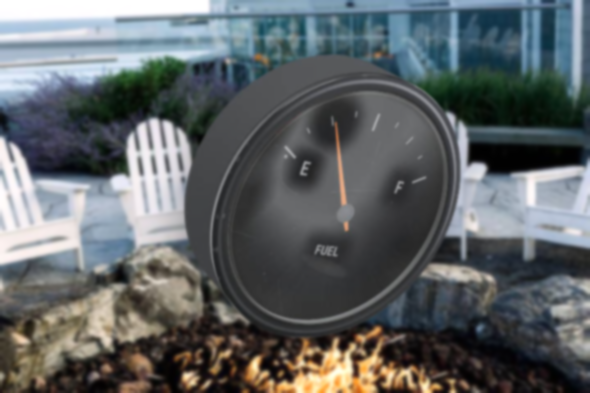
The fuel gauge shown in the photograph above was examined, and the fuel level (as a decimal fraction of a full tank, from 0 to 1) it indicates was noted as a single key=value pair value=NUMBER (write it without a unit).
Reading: value=0.25
